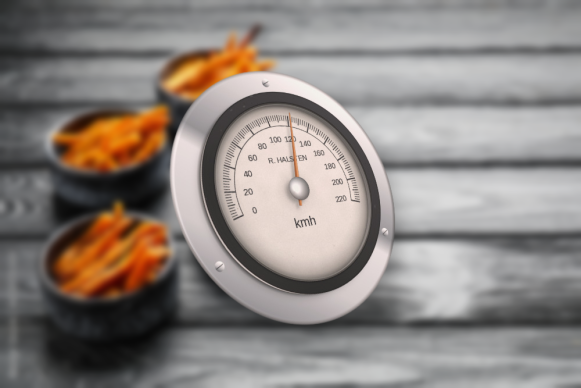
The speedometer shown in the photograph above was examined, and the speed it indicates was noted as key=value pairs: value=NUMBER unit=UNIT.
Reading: value=120 unit=km/h
